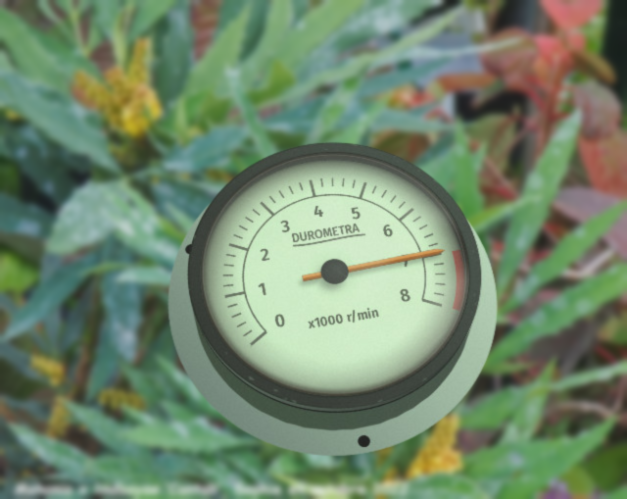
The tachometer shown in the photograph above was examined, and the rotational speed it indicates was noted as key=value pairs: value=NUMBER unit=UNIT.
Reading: value=7000 unit=rpm
